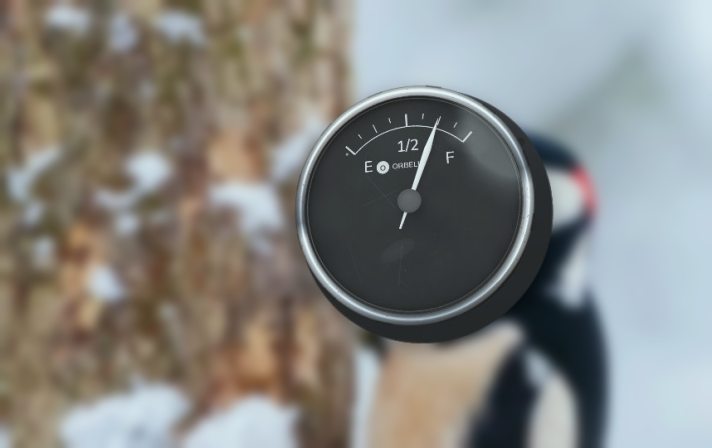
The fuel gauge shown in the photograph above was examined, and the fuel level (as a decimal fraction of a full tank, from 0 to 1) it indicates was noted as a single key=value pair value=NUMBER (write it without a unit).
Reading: value=0.75
